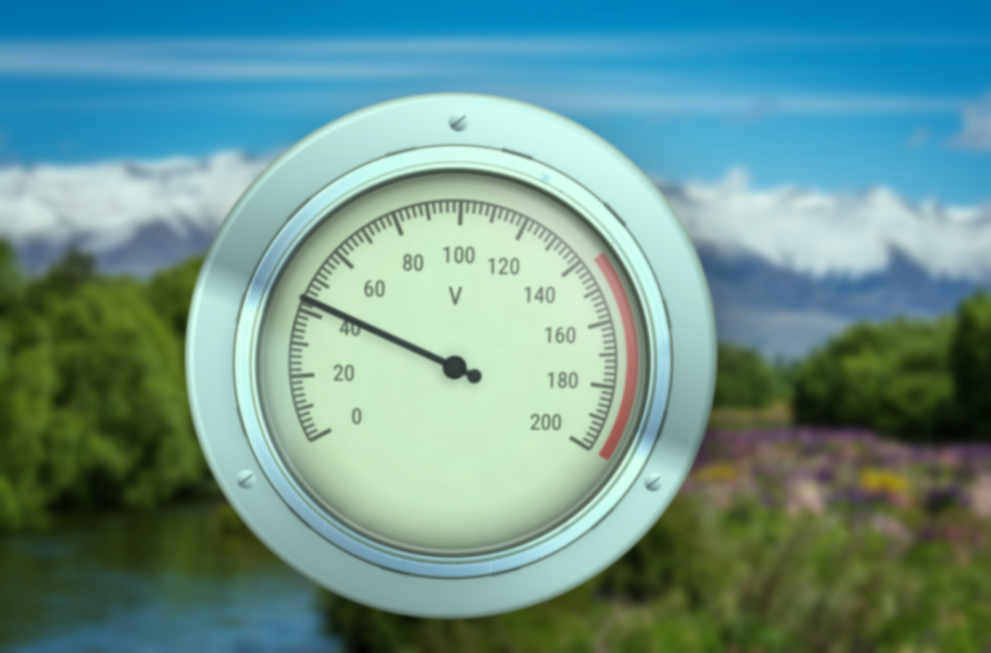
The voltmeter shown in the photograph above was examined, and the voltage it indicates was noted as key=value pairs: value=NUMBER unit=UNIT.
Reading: value=44 unit=V
